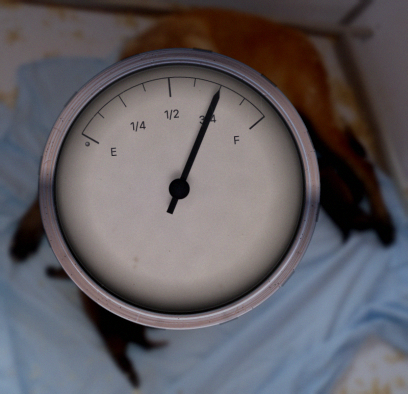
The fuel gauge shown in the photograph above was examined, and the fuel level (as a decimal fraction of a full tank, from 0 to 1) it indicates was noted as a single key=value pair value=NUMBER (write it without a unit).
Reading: value=0.75
